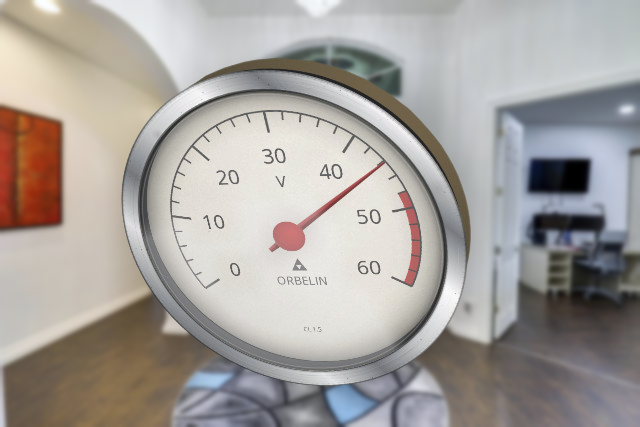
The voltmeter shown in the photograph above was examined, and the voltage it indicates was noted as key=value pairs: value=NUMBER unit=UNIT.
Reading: value=44 unit=V
